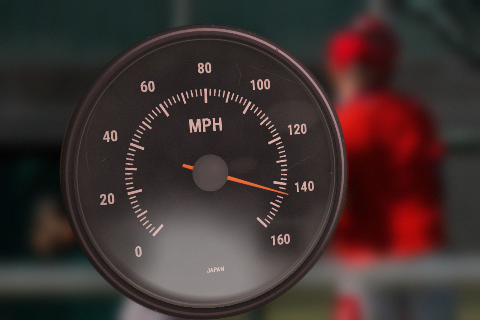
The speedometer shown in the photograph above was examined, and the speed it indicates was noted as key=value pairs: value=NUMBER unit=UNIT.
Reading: value=144 unit=mph
